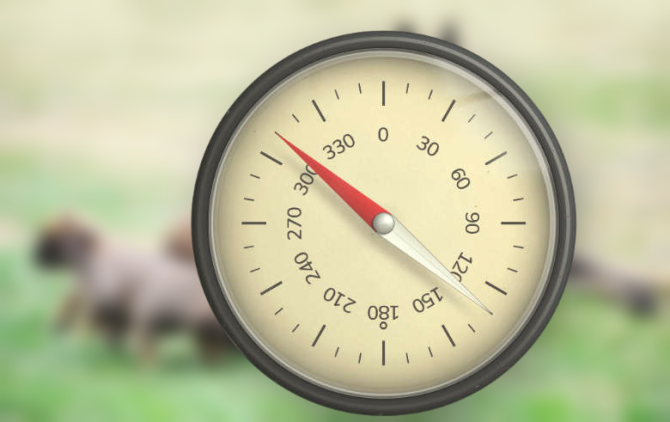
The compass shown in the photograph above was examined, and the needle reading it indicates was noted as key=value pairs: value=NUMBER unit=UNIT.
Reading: value=310 unit=°
